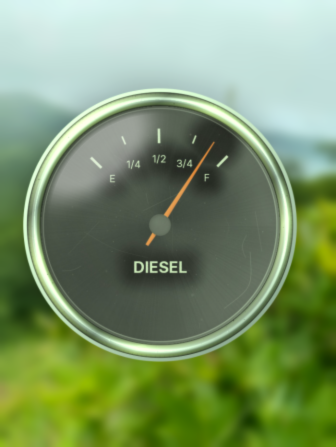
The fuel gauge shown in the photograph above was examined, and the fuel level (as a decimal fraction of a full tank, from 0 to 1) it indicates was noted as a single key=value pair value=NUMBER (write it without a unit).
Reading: value=0.875
